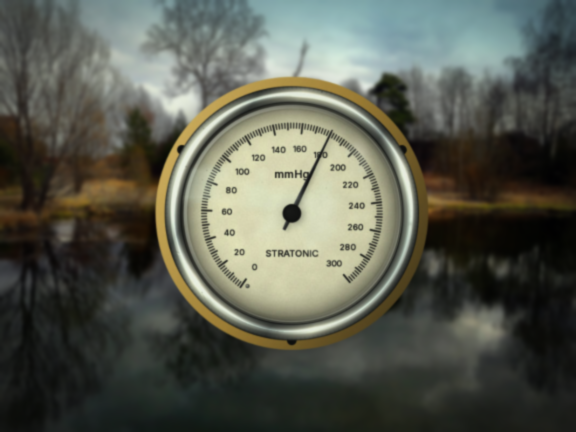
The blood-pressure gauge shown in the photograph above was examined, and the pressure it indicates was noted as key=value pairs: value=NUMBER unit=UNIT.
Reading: value=180 unit=mmHg
